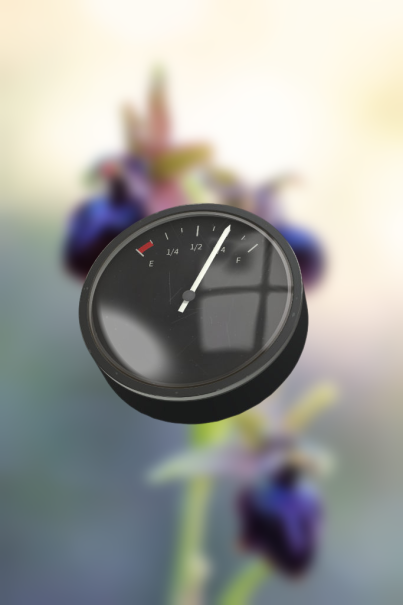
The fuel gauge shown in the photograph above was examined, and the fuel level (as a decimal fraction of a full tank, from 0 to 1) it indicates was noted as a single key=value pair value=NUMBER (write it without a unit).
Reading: value=0.75
